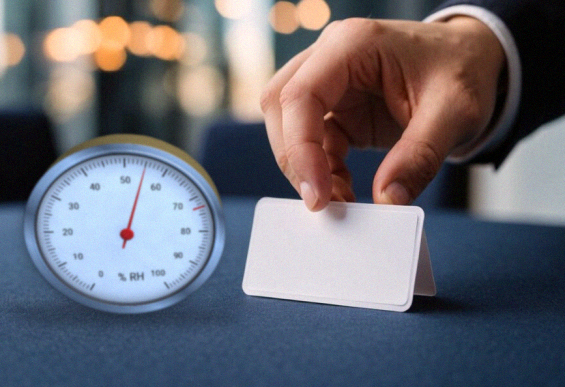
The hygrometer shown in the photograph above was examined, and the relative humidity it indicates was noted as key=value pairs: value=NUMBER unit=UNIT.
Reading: value=55 unit=%
